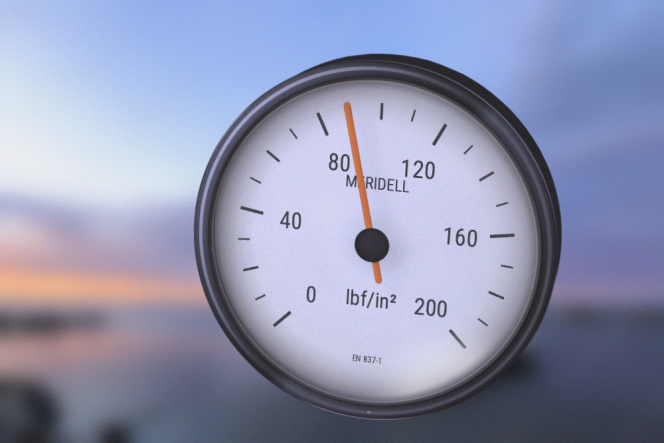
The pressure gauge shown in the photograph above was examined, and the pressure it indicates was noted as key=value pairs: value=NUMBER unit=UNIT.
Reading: value=90 unit=psi
